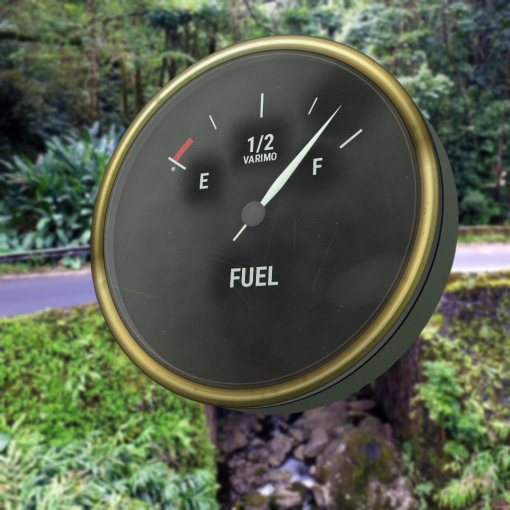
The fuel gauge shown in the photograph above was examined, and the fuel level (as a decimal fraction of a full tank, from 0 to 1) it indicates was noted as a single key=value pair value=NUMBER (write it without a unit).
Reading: value=0.875
